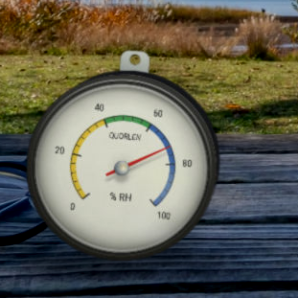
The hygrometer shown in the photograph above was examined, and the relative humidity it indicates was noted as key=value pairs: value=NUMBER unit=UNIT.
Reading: value=72 unit=%
